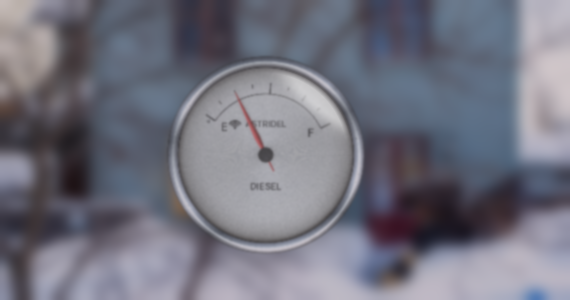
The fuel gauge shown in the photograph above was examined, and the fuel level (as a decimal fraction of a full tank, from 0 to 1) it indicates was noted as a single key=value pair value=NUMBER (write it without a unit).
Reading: value=0.25
